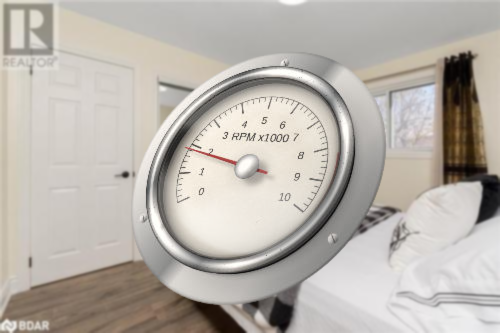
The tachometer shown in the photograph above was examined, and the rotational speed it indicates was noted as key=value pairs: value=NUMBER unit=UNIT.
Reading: value=1800 unit=rpm
